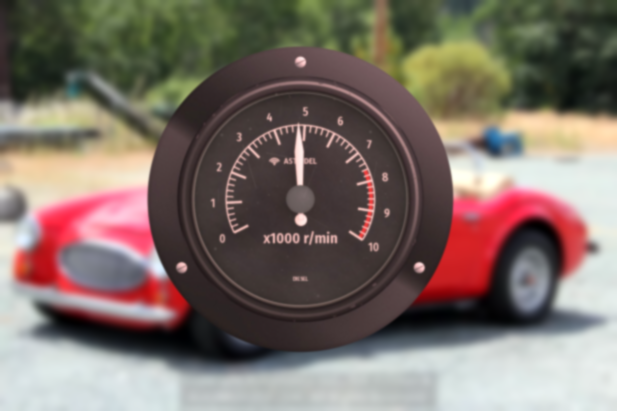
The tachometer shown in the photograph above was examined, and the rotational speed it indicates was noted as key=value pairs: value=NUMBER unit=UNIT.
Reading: value=4800 unit=rpm
